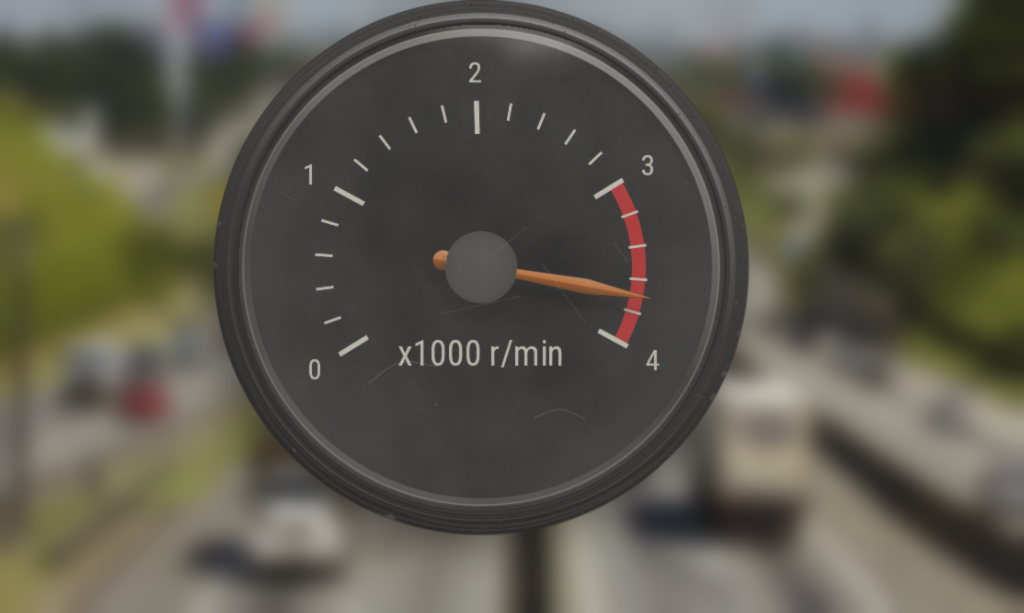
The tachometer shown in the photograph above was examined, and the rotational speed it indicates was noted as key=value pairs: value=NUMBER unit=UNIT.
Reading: value=3700 unit=rpm
